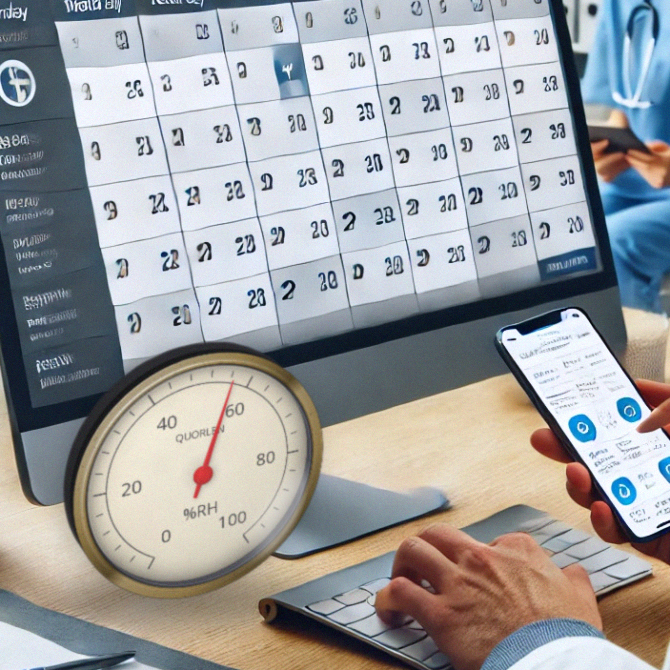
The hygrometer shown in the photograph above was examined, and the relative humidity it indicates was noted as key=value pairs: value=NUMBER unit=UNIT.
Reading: value=56 unit=%
